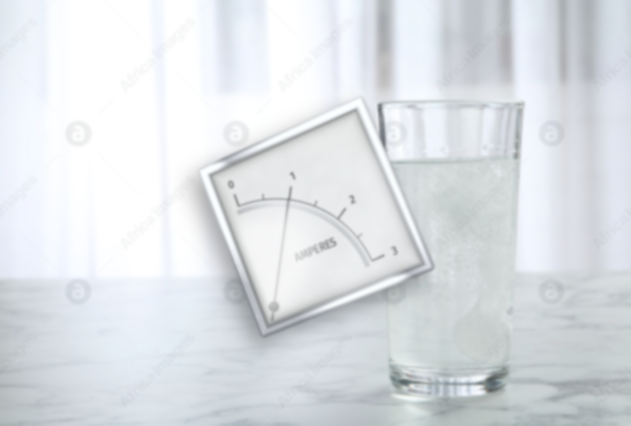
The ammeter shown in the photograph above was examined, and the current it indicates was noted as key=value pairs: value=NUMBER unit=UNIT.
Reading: value=1 unit=A
